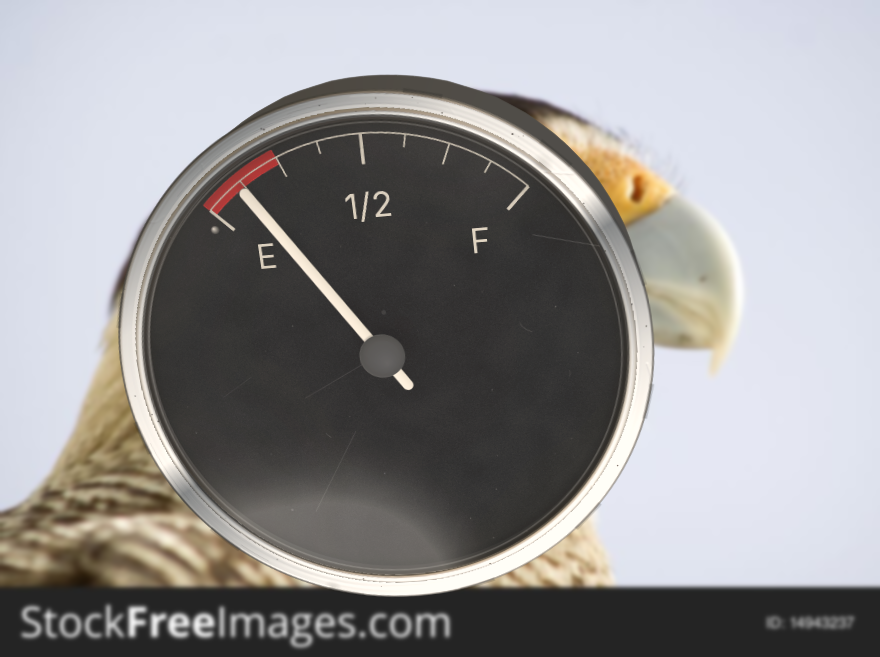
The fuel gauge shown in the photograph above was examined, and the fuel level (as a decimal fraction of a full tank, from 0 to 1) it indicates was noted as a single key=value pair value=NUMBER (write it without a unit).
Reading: value=0.125
